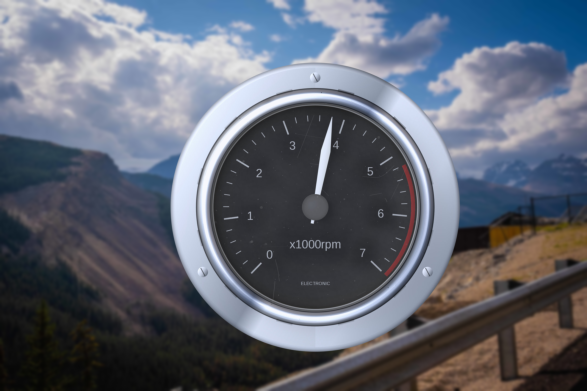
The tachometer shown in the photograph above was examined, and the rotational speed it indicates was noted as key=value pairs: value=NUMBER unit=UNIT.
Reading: value=3800 unit=rpm
